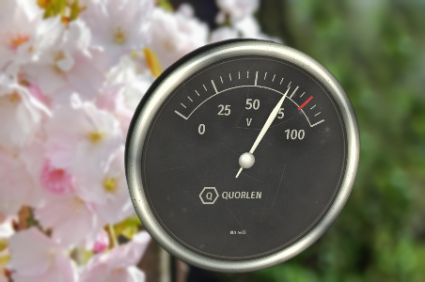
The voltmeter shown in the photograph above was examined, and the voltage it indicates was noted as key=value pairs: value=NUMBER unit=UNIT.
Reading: value=70 unit=V
